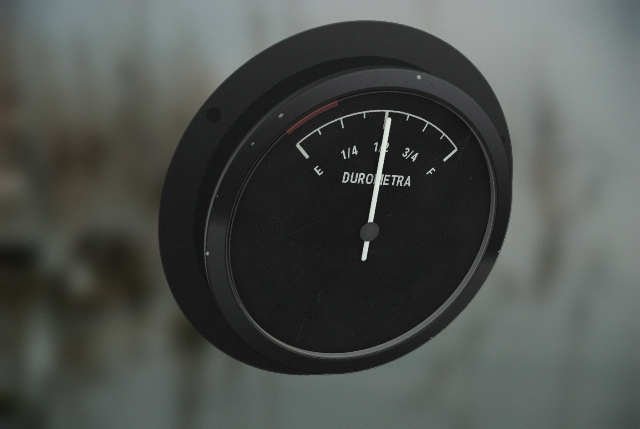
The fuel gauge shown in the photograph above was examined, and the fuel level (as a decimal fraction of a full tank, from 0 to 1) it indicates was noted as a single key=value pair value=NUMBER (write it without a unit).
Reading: value=0.5
